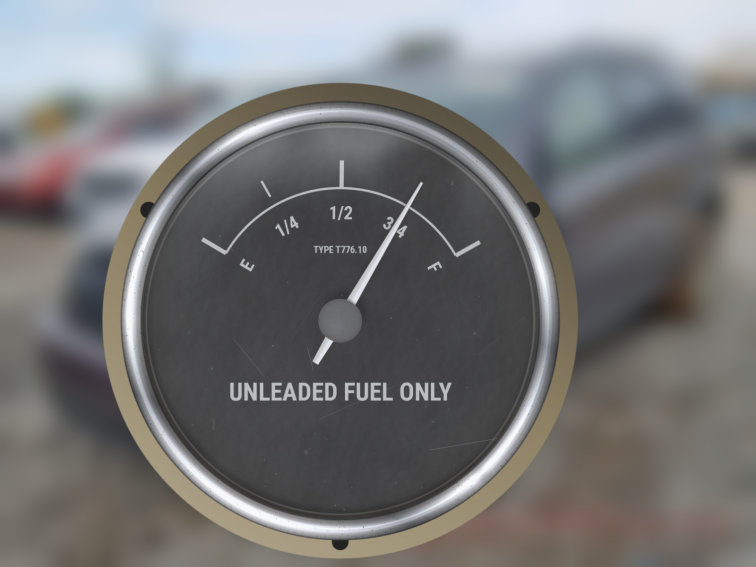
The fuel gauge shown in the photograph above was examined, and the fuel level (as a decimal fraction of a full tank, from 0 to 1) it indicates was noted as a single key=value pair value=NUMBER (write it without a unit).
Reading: value=0.75
